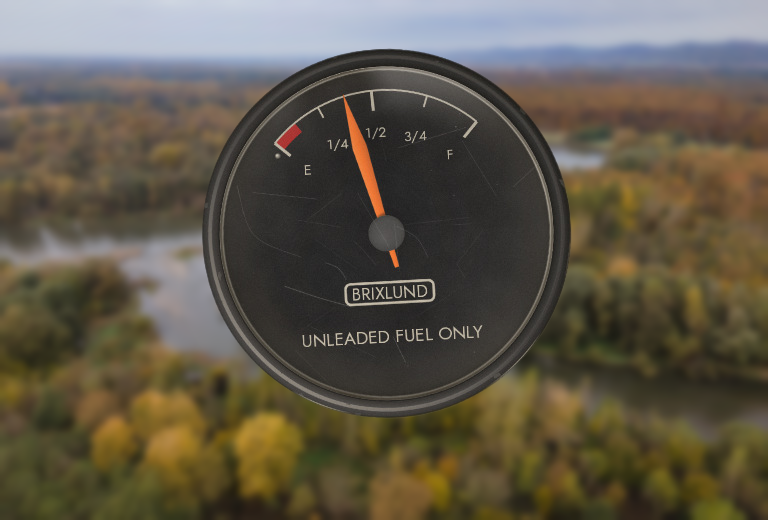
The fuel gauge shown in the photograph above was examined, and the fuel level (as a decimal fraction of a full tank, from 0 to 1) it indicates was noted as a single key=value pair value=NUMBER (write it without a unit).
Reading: value=0.375
